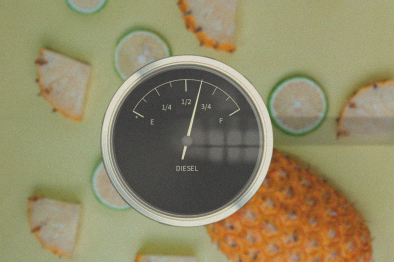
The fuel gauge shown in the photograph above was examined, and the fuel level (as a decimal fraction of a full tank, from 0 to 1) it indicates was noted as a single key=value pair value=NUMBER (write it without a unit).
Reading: value=0.625
